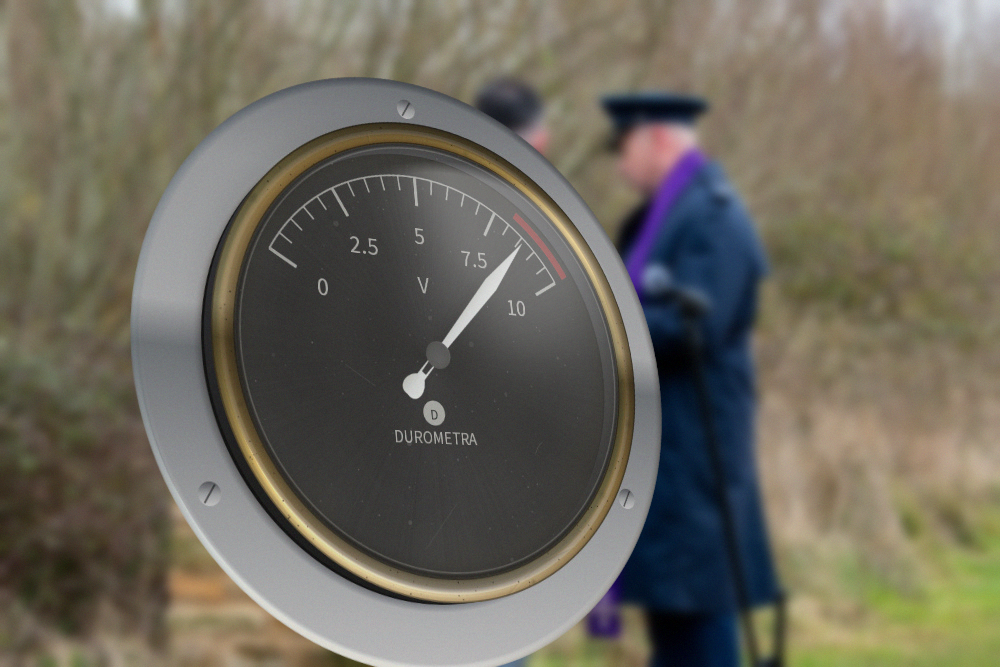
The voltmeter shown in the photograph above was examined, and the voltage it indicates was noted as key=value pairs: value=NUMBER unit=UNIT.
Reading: value=8.5 unit=V
